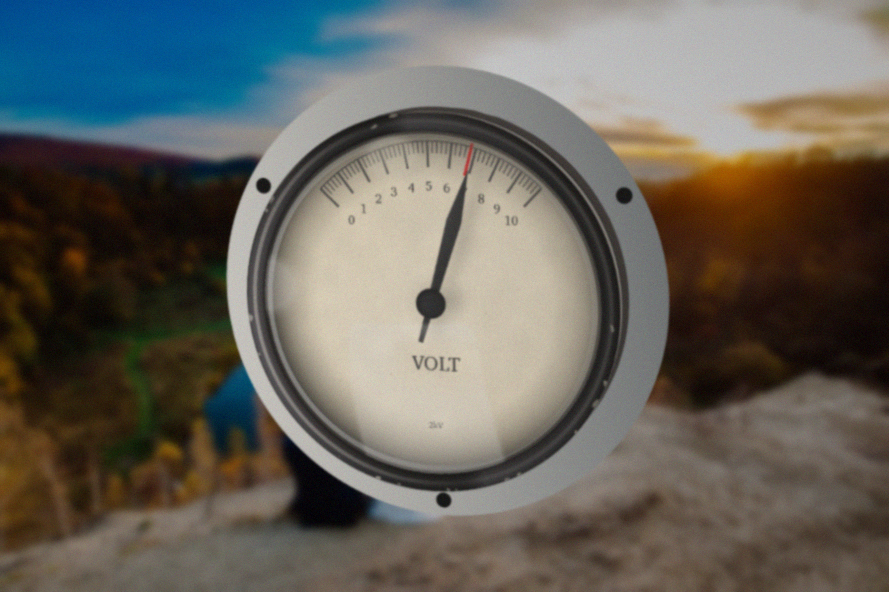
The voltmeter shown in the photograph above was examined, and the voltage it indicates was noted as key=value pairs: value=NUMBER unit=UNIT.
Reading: value=7 unit=V
